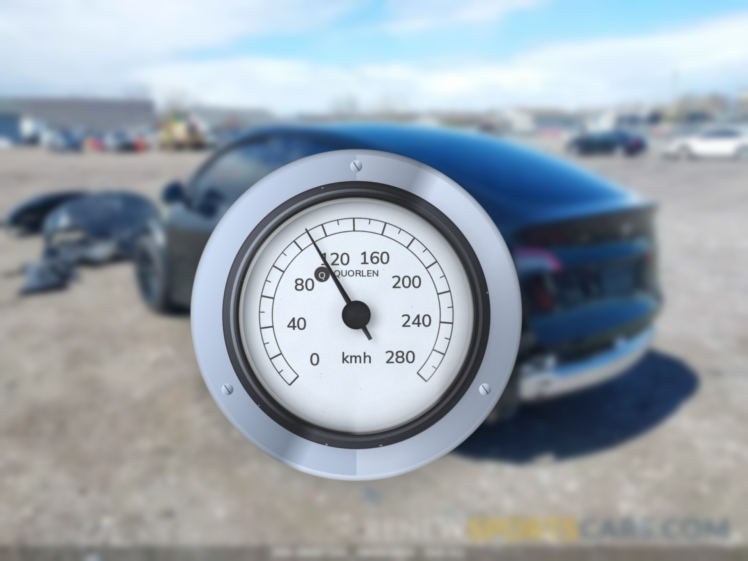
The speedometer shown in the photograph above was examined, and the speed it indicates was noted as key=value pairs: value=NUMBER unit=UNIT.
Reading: value=110 unit=km/h
